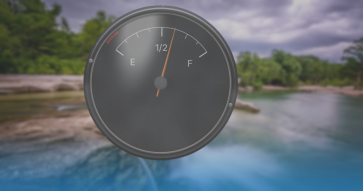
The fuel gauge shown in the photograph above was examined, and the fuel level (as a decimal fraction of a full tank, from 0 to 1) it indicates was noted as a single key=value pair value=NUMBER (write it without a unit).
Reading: value=0.625
